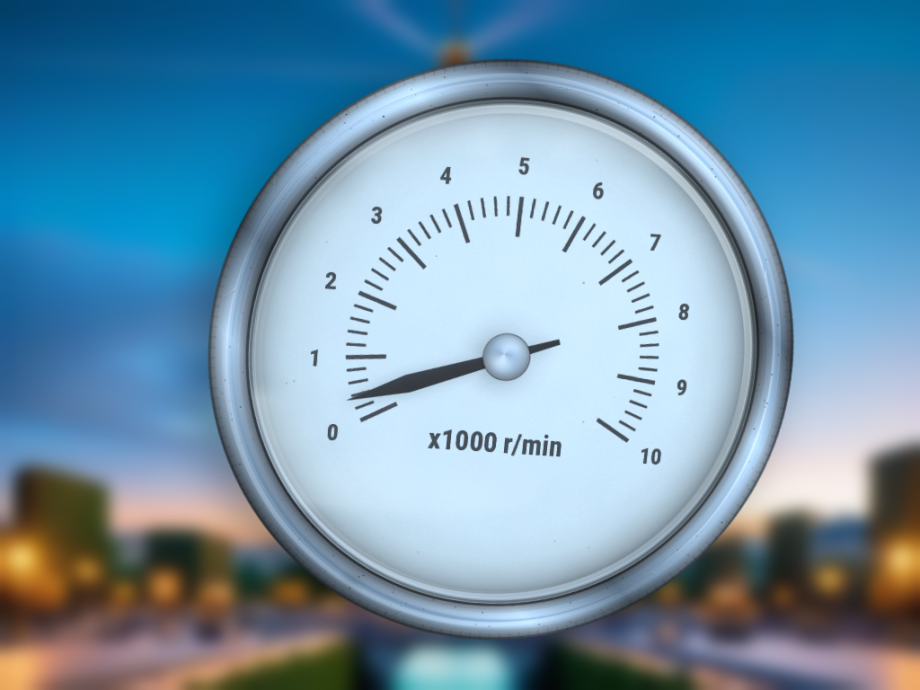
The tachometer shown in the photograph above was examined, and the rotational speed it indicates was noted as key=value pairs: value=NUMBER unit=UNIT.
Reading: value=400 unit=rpm
